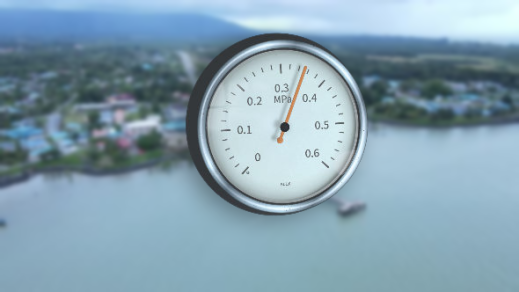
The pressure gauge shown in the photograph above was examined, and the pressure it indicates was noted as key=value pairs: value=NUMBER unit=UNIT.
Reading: value=0.35 unit=MPa
